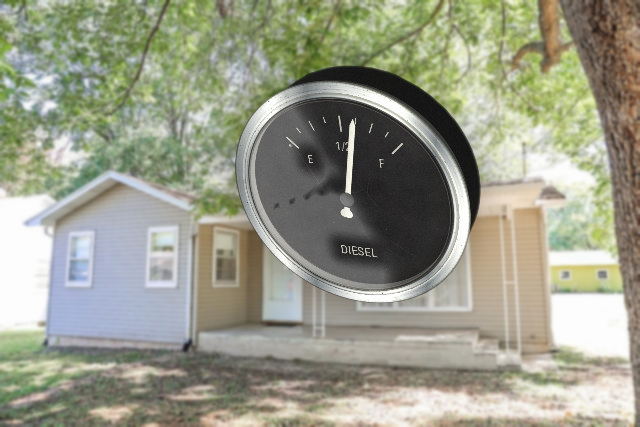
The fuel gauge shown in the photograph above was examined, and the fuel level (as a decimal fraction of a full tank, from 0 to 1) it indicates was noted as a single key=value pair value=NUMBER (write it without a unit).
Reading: value=0.625
